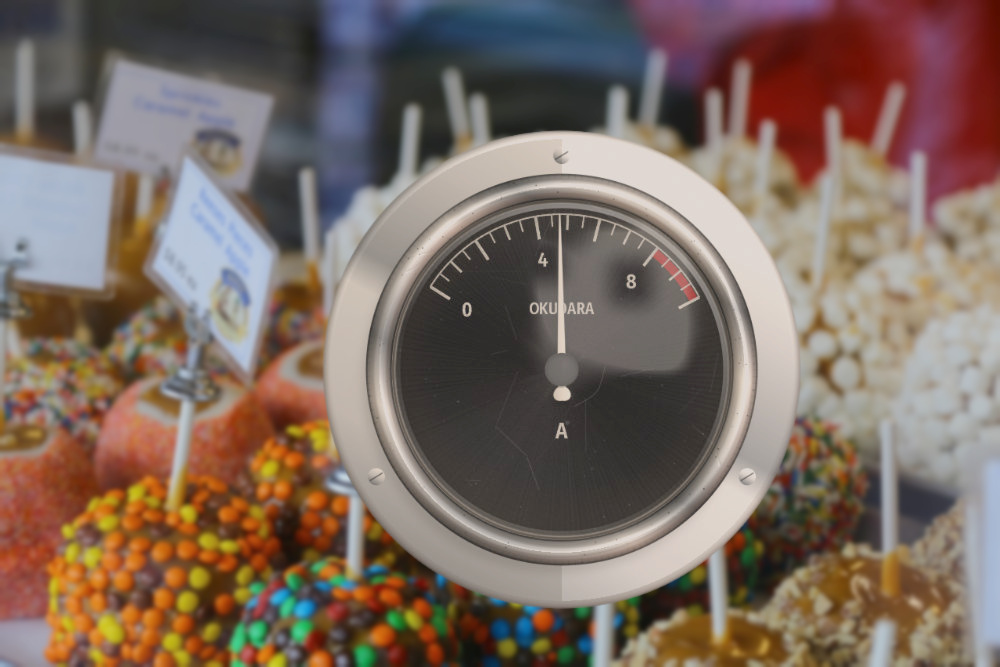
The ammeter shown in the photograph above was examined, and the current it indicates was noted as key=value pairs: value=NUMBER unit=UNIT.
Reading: value=4.75 unit=A
